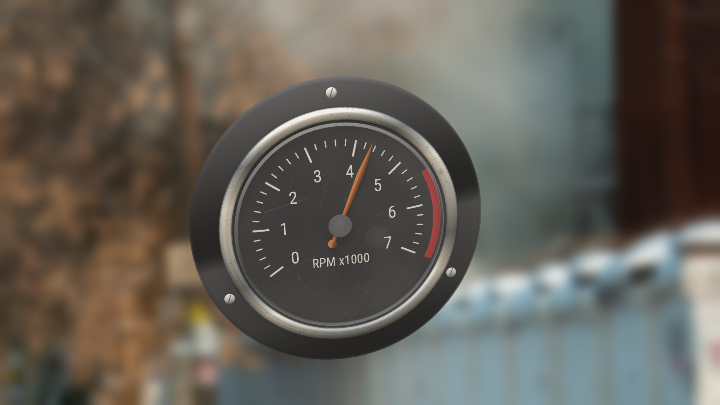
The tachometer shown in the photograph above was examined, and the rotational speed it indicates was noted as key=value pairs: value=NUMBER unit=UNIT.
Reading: value=4300 unit=rpm
